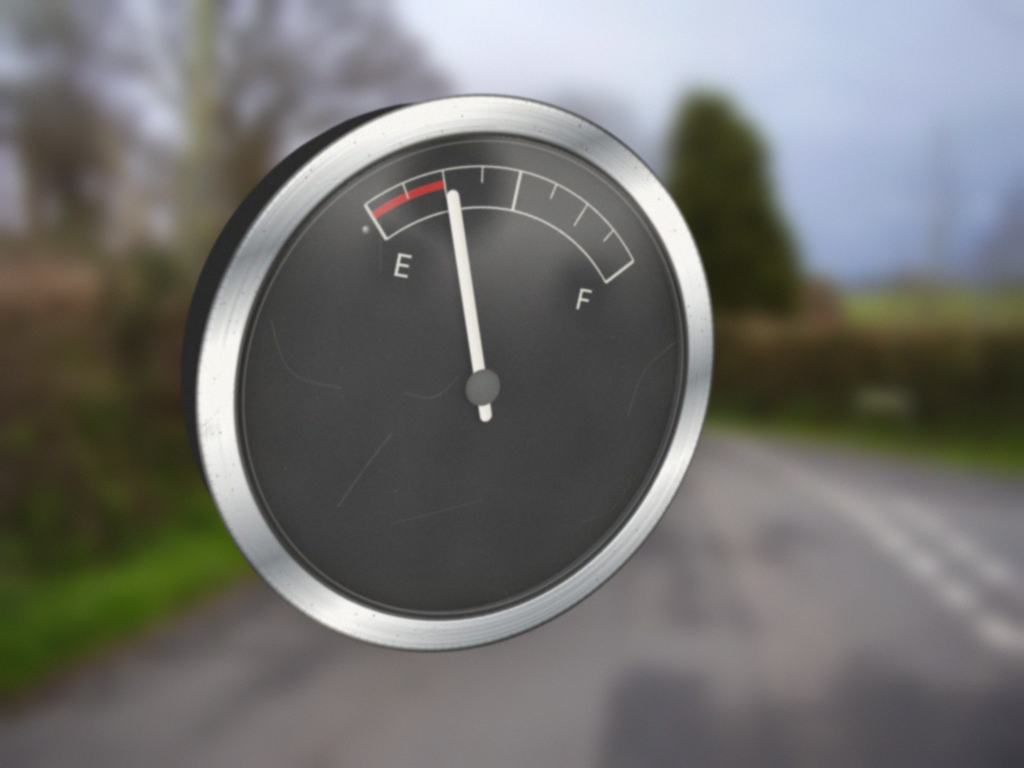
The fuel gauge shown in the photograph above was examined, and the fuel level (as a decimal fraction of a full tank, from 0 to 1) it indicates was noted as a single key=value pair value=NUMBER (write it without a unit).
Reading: value=0.25
